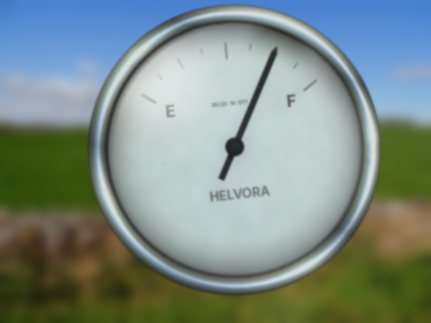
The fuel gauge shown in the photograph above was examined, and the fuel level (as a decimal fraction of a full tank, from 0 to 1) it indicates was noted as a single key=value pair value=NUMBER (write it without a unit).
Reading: value=0.75
